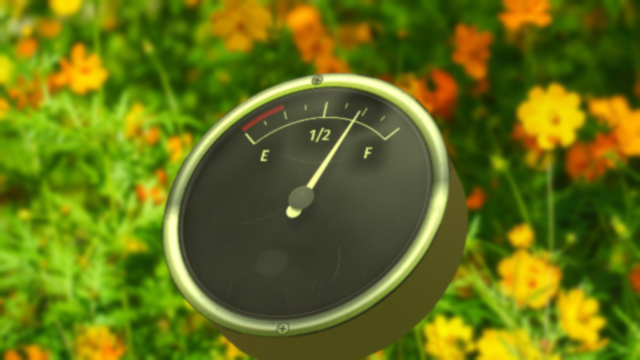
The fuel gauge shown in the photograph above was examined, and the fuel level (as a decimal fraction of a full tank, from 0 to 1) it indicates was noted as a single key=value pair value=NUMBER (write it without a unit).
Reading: value=0.75
